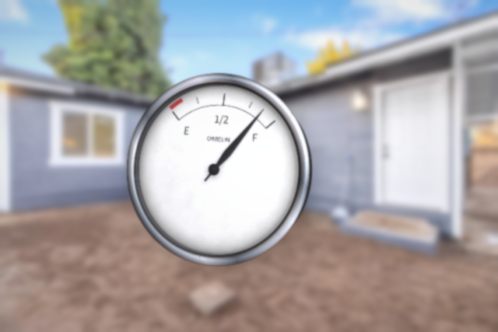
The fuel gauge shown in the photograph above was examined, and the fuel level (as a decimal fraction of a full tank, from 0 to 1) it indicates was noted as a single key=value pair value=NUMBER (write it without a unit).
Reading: value=0.875
